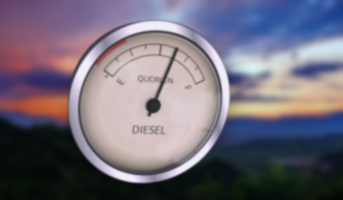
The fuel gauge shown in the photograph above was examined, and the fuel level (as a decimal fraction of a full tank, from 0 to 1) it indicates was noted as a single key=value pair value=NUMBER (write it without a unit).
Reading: value=0.625
